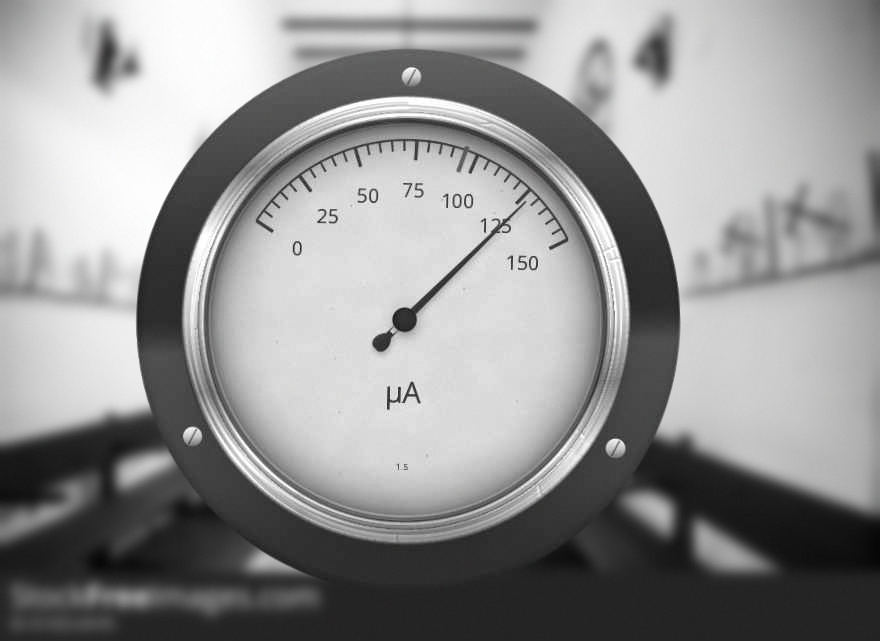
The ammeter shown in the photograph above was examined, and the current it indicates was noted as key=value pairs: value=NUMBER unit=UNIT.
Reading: value=127.5 unit=µA
